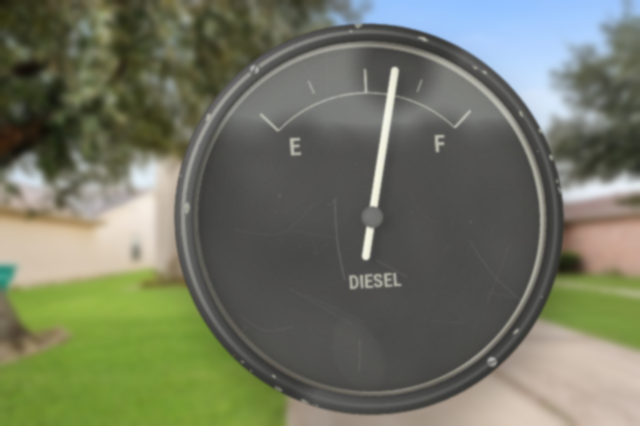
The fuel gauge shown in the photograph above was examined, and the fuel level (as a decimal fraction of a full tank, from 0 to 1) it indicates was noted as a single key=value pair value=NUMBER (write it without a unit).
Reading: value=0.625
